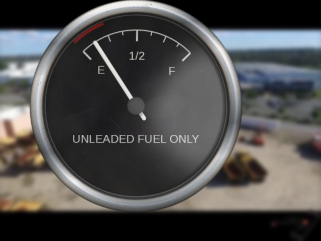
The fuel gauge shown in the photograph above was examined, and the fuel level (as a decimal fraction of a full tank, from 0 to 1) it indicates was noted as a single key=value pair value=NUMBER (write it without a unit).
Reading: value=0.125
